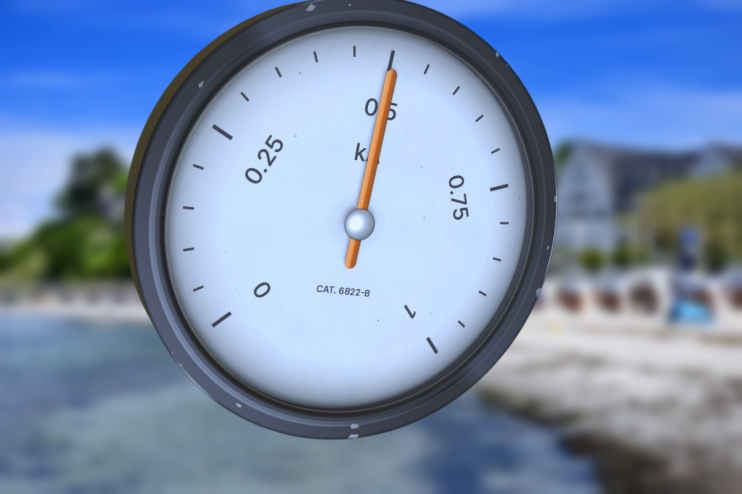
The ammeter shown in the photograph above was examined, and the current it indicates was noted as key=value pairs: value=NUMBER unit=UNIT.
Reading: value=0.5 unit=kA
